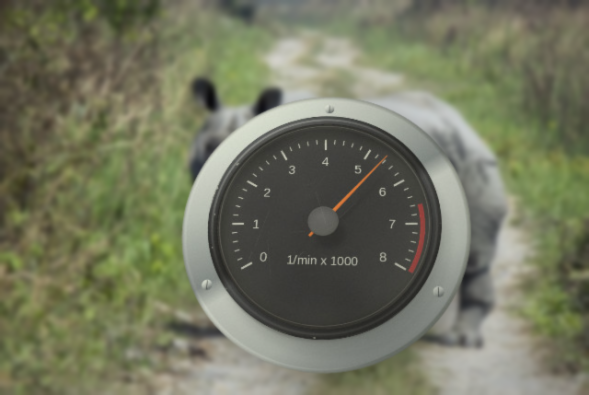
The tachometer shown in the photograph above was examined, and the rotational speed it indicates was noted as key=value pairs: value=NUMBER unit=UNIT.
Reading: value=5400 unit=rpm
